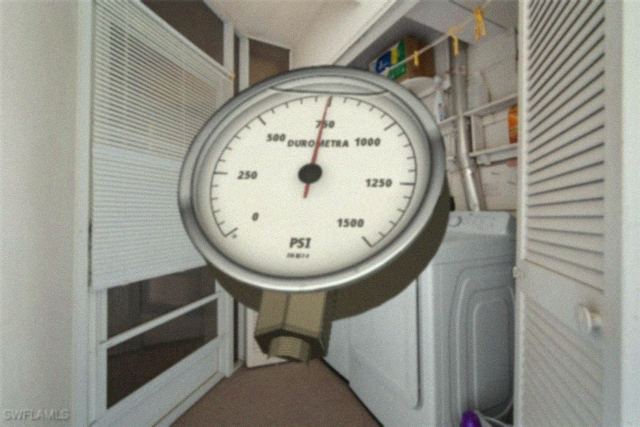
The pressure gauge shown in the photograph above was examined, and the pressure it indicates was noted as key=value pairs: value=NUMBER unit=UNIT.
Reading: value=750 unit=psi
